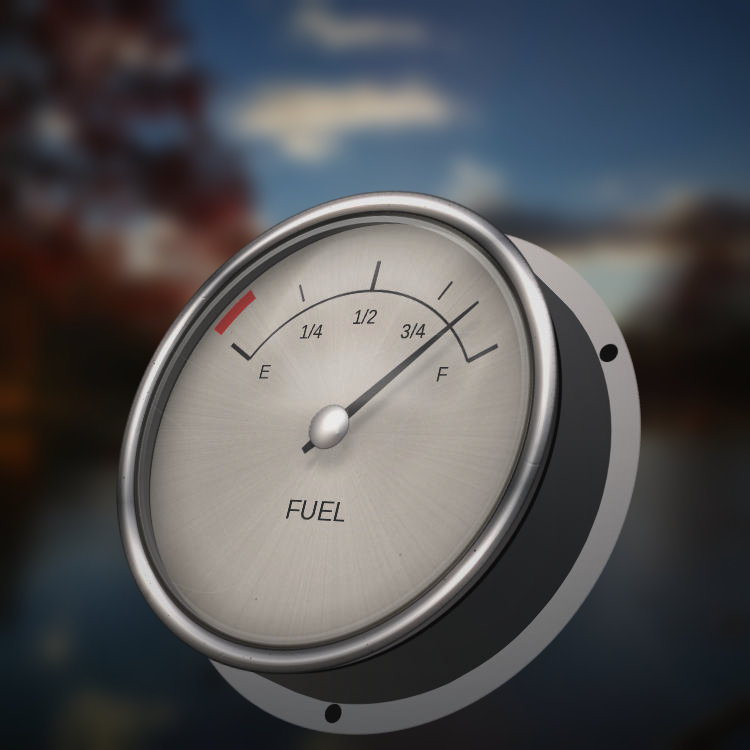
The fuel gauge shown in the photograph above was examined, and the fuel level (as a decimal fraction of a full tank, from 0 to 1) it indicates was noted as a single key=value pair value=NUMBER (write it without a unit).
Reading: value=0.875
